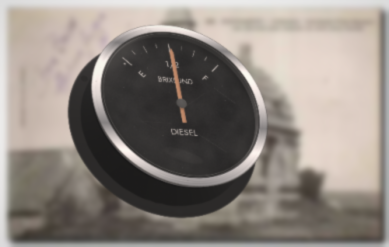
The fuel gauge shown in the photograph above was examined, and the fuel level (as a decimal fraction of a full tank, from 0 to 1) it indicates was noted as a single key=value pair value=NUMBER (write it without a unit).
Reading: value=0.5
